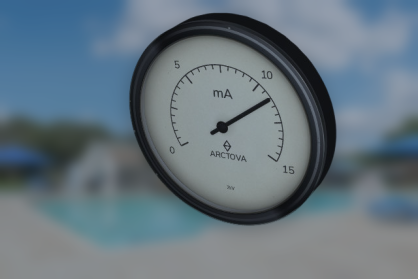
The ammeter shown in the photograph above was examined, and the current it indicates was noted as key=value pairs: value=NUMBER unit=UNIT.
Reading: value=11 unit=mA
